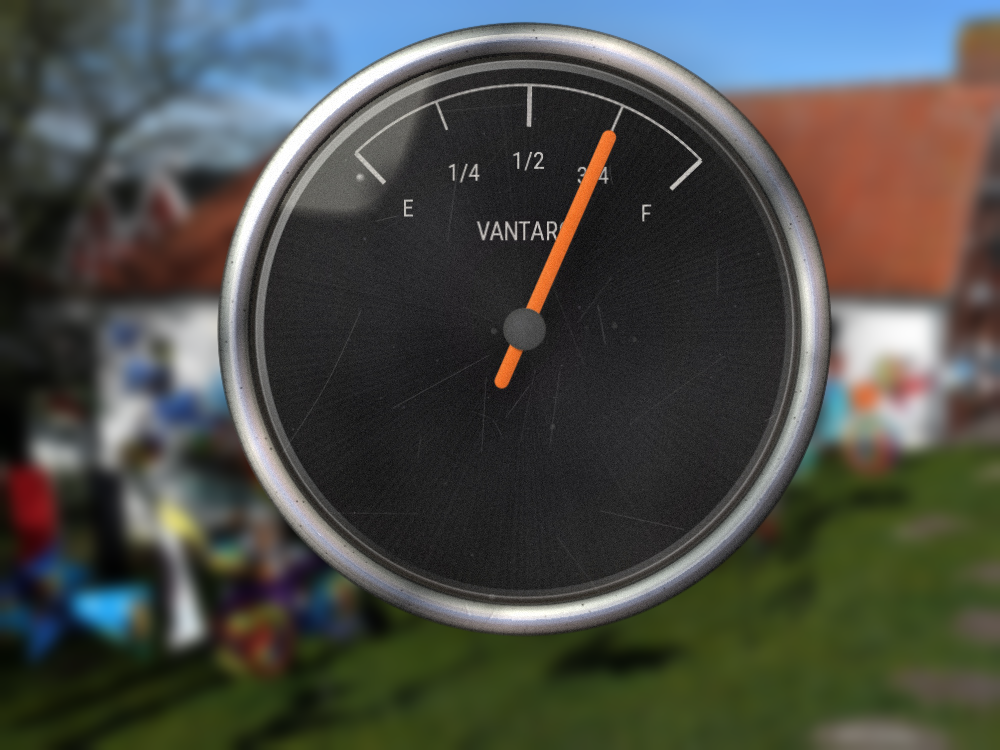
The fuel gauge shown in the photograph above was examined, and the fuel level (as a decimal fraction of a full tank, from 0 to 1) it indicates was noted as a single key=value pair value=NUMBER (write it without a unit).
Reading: value=0.75
